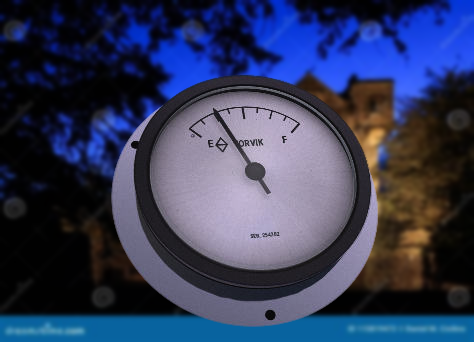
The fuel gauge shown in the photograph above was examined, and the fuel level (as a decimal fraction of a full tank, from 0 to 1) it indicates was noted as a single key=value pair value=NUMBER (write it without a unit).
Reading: value=0.25
